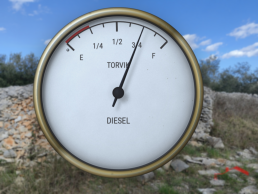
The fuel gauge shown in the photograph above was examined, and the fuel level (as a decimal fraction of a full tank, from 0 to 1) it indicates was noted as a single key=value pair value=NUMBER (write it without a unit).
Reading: value=0.75
